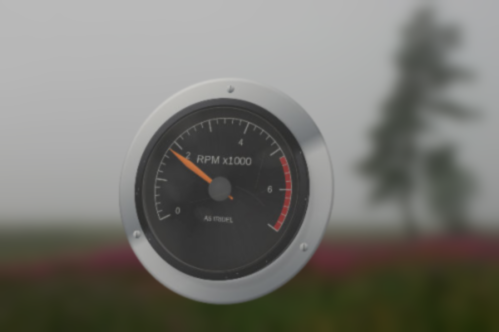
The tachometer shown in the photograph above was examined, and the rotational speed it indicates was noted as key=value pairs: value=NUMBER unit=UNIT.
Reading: value=1800 unit=rpm
